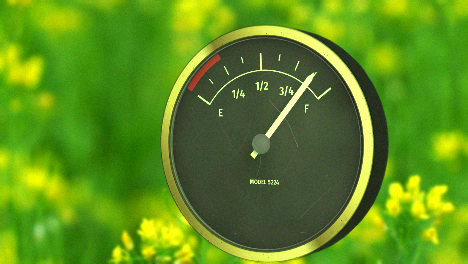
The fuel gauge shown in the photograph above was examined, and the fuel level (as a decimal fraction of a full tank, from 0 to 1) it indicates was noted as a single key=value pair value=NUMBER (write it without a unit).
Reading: value=0.875
